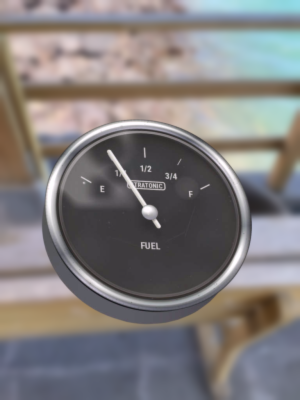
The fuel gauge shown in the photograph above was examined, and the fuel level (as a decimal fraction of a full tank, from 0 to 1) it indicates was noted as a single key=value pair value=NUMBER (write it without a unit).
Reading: value=0.25
